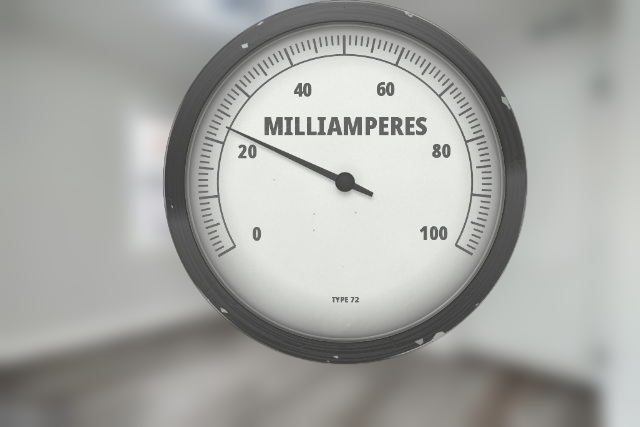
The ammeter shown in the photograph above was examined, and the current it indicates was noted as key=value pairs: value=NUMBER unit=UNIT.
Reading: value=23 unit=mA
